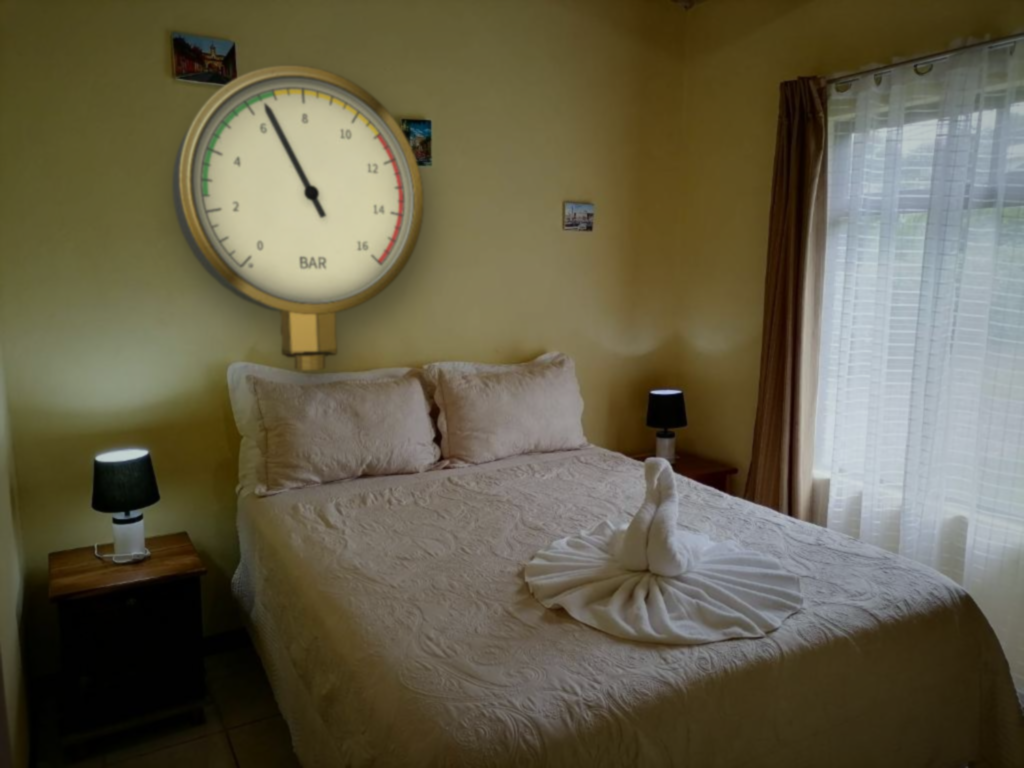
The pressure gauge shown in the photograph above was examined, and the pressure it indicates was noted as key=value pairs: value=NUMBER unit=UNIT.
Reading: value=6.5 unit=bar
